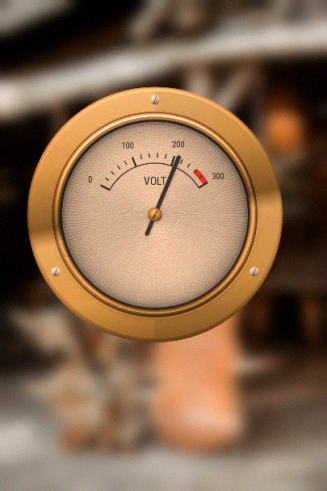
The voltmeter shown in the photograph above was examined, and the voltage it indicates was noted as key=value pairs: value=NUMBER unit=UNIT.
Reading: value=210 unit=V
